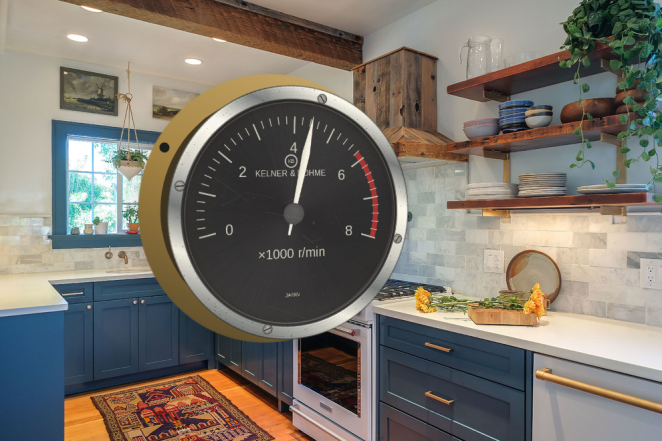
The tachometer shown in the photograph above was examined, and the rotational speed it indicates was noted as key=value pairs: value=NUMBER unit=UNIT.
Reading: value=4400 unit=rpm
